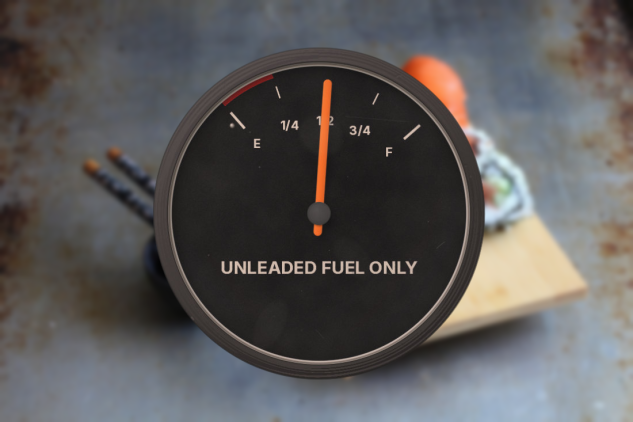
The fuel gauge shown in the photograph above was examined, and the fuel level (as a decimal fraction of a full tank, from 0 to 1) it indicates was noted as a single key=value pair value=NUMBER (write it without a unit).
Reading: value=0.5
